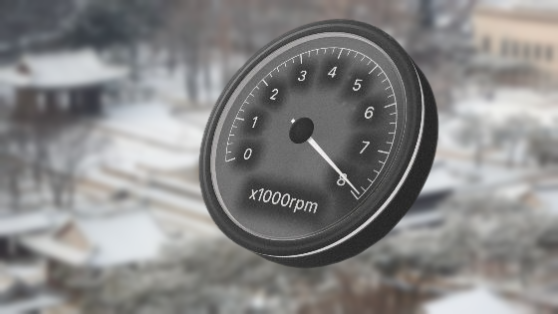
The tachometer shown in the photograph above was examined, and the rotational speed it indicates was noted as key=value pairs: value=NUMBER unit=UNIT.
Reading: value=7900 unit=rpm
